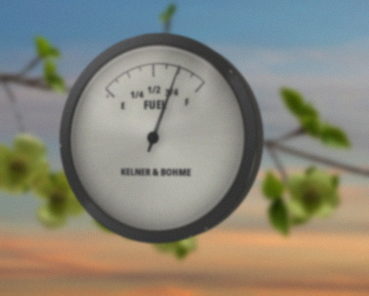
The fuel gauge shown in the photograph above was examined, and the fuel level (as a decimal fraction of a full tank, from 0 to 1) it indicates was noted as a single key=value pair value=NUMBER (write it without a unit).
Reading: value=0.75
